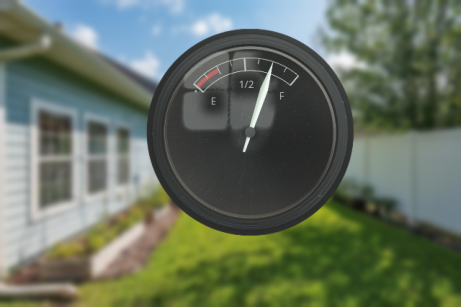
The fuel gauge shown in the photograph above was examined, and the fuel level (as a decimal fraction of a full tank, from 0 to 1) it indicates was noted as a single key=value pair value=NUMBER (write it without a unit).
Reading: value=0.75
